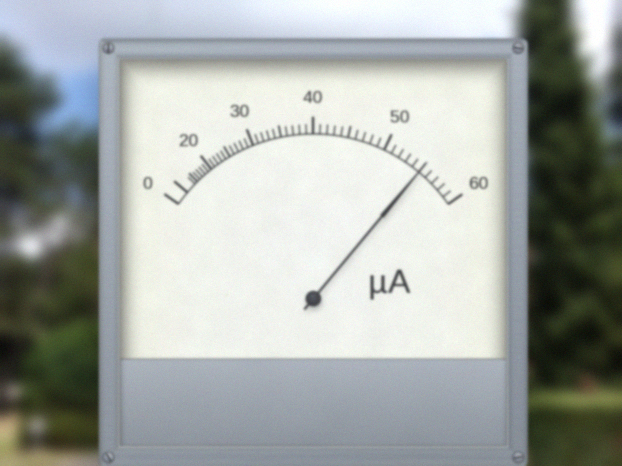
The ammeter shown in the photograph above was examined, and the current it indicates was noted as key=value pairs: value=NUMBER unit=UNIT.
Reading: value=55 unit=µA
